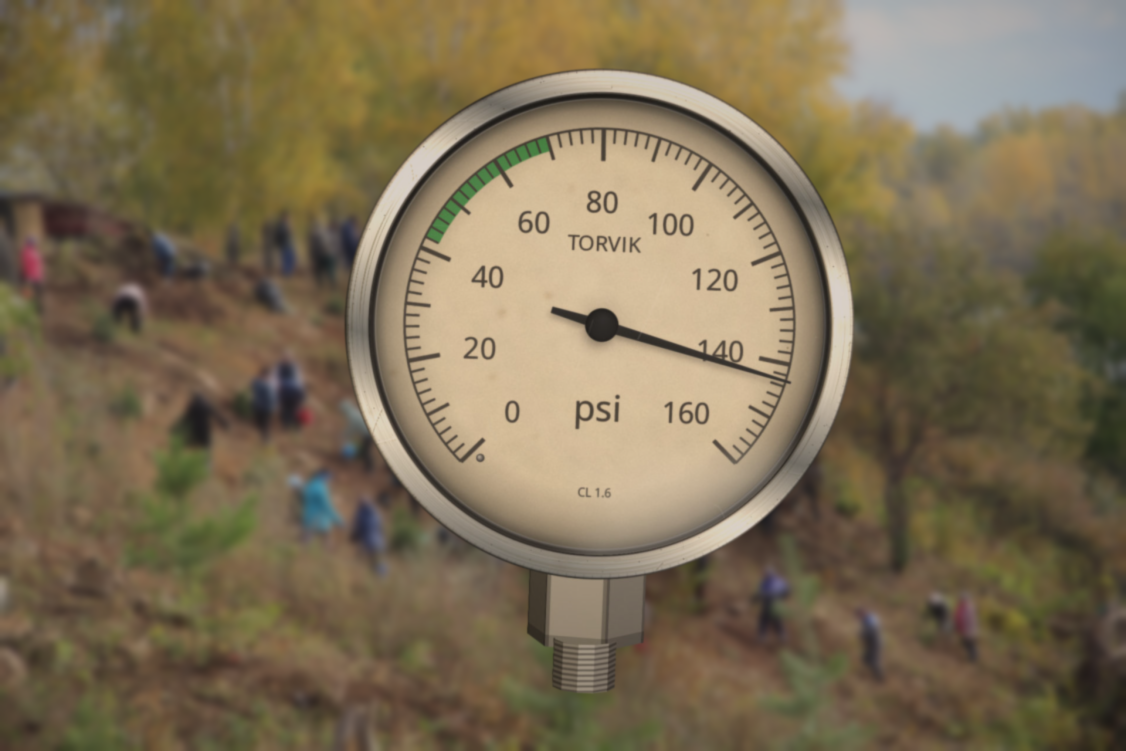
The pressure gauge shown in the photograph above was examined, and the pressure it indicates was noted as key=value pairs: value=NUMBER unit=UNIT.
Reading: value=143 unit=psi
